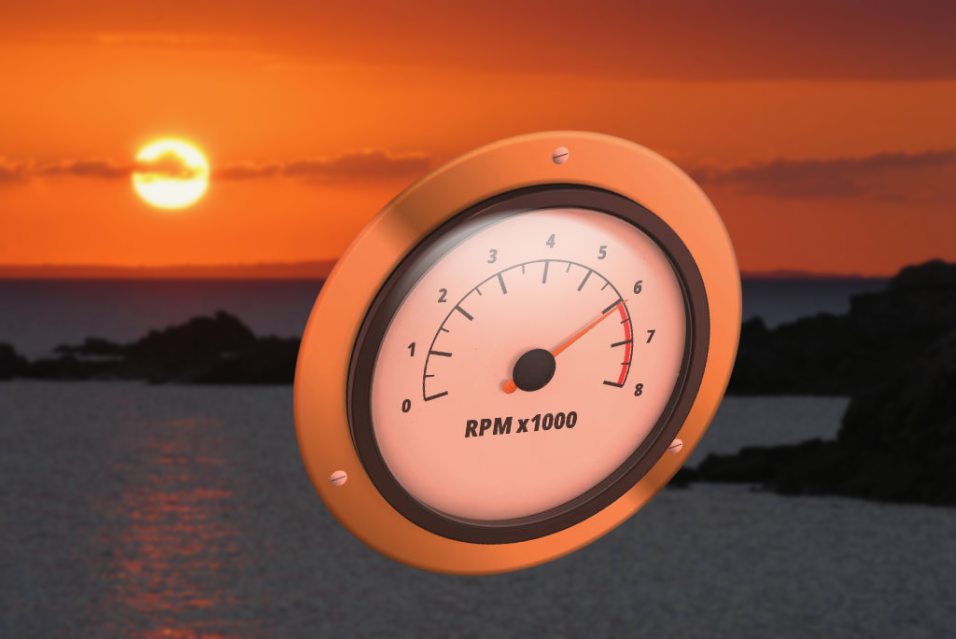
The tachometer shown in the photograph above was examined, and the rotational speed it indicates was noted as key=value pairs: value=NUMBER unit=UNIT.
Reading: value=6000 unit=rpm
